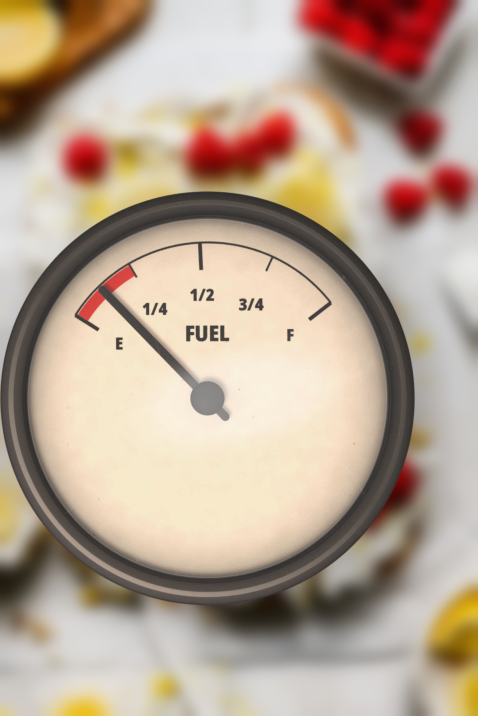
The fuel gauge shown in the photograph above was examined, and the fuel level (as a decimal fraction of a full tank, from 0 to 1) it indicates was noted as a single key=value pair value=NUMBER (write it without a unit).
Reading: value=0.125
